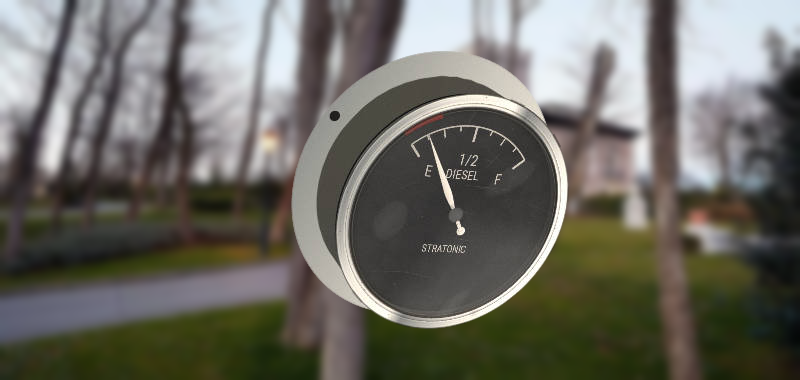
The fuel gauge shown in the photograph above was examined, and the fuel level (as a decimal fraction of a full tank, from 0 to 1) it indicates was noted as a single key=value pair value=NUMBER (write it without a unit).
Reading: value=0.125
